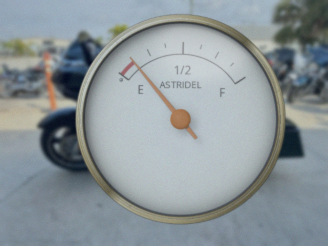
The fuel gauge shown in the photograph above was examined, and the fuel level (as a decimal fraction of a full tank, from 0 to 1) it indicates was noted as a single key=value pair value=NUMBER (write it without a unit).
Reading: value=0.125
